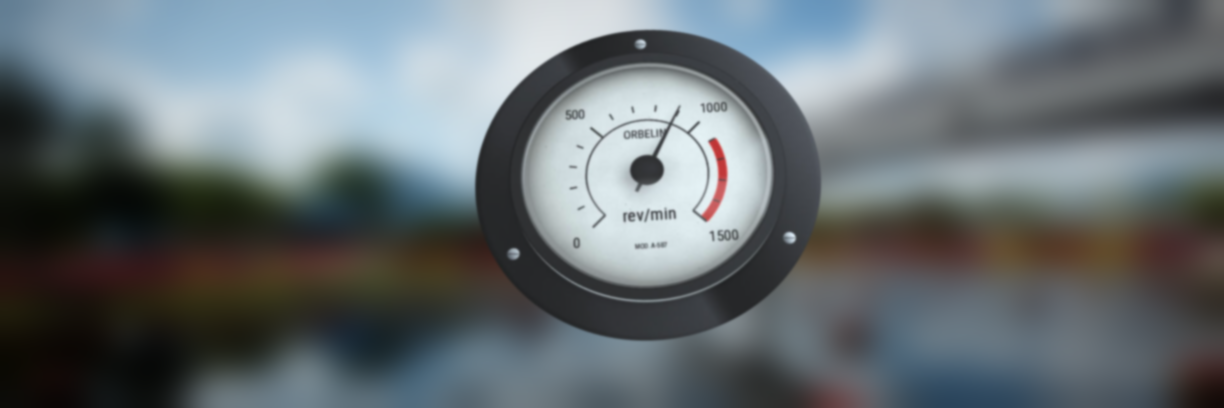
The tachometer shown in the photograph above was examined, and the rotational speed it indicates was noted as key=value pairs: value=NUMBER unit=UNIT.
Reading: value=900 unit=rpm
